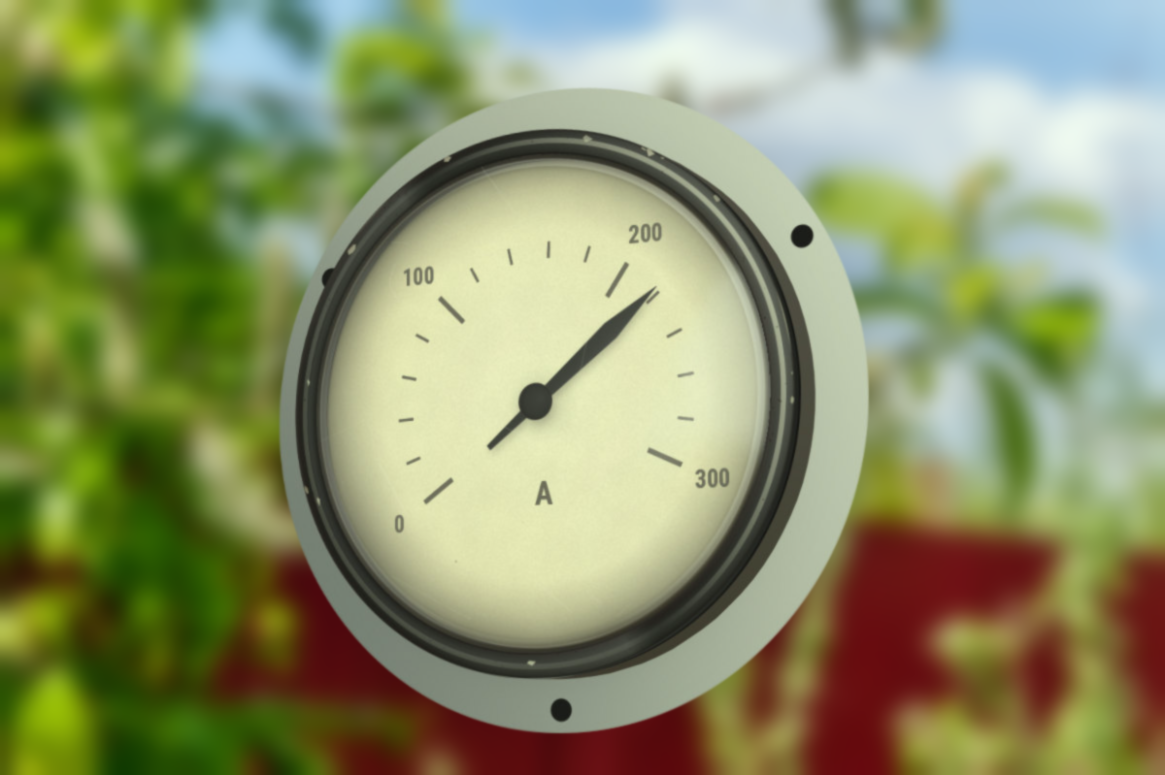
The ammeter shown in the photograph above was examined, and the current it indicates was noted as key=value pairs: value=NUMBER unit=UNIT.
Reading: value=220 unit=A
